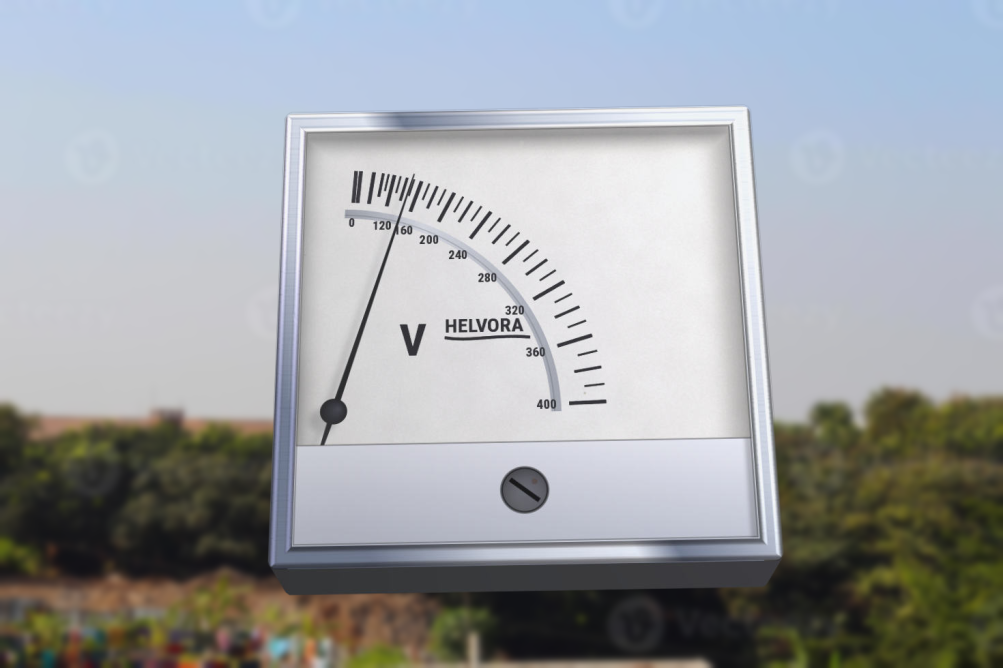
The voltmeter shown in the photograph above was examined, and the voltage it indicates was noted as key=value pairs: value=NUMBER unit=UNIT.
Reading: value=150 unit=V
